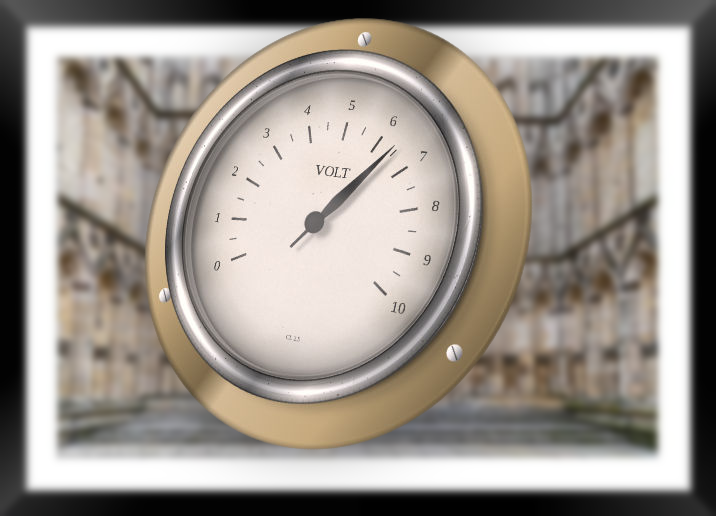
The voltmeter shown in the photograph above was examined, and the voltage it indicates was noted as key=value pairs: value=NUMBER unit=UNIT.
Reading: value=6.5 unit=V
